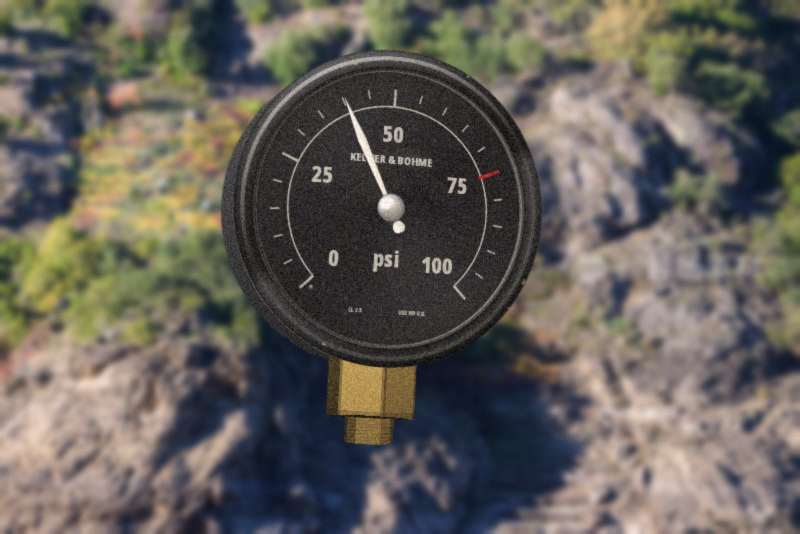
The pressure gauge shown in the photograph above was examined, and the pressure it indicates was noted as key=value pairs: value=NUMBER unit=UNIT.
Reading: value=40 unit=psi
